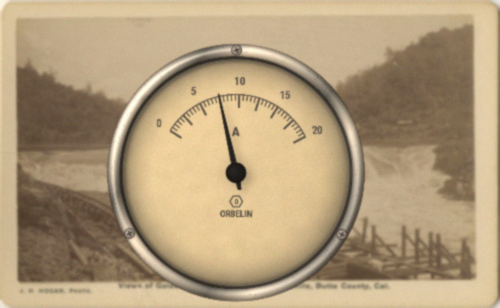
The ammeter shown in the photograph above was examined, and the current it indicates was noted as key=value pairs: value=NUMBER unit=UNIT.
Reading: value=7.5 unit=A
